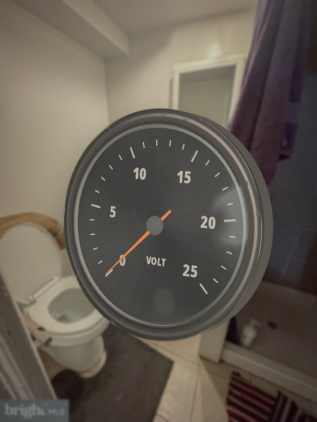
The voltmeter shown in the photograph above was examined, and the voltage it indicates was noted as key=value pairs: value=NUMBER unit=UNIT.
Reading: value=0 unit=V
